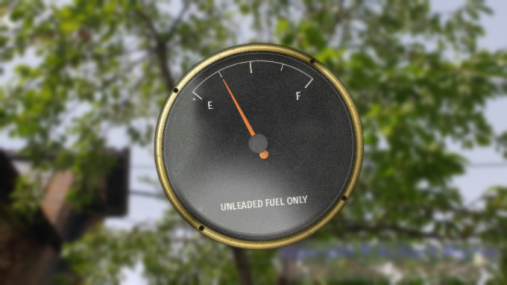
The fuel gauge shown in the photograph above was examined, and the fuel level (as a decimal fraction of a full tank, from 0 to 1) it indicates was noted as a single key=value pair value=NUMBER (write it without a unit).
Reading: value=0.25
